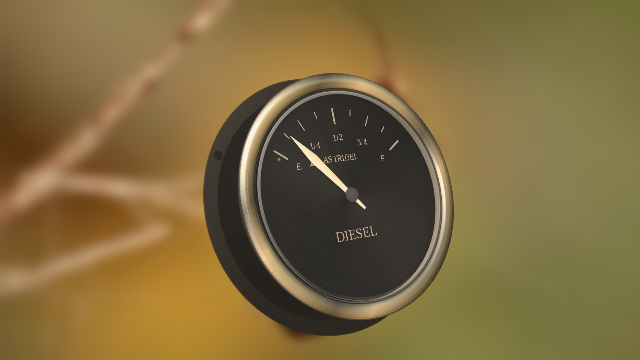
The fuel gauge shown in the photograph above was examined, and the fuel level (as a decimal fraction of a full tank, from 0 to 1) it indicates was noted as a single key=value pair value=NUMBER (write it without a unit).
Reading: value=0.125
